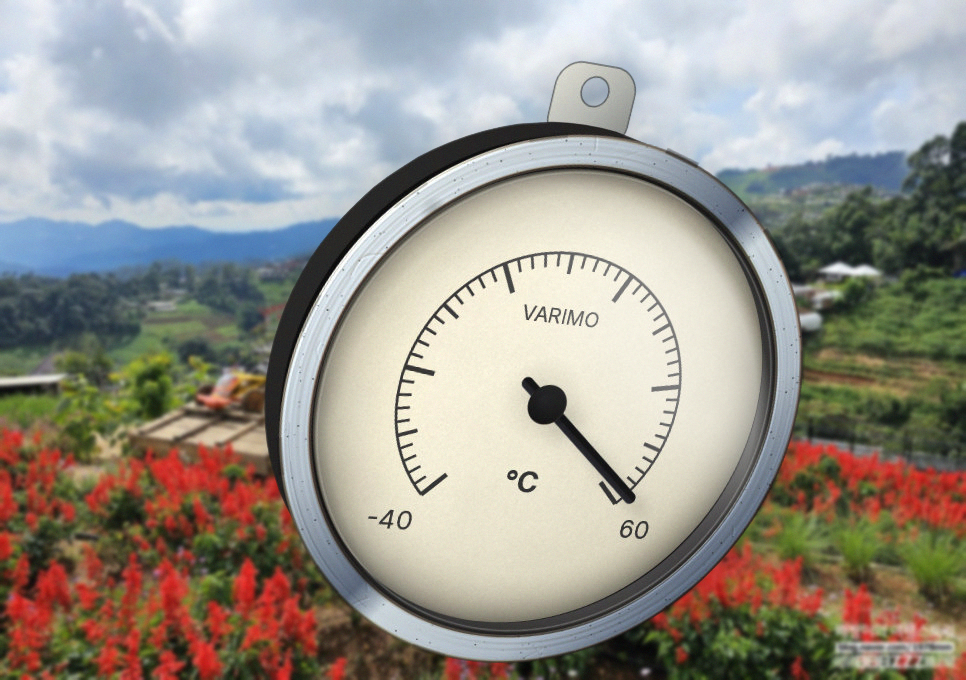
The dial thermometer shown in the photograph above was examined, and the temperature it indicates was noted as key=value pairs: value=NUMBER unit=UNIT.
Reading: value=58 unit=°C
